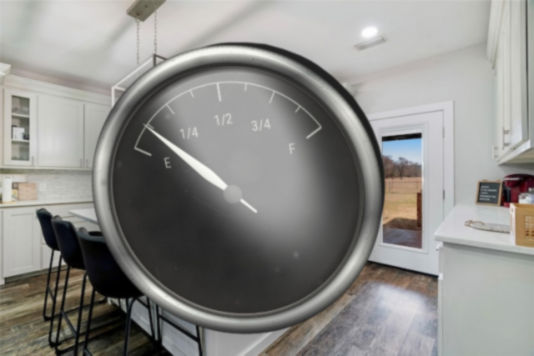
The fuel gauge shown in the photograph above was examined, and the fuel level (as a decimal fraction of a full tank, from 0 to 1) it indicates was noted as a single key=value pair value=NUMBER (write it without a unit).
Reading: value=0.125
